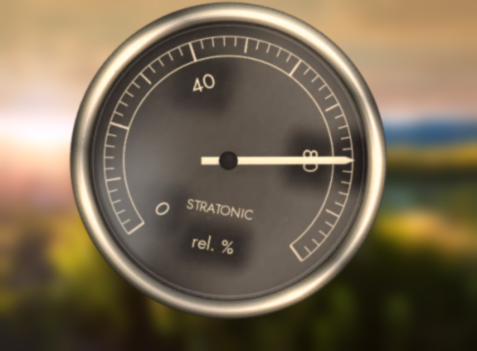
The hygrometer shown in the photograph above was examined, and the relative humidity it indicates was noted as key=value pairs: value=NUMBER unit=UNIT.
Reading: value=80 unit=%
